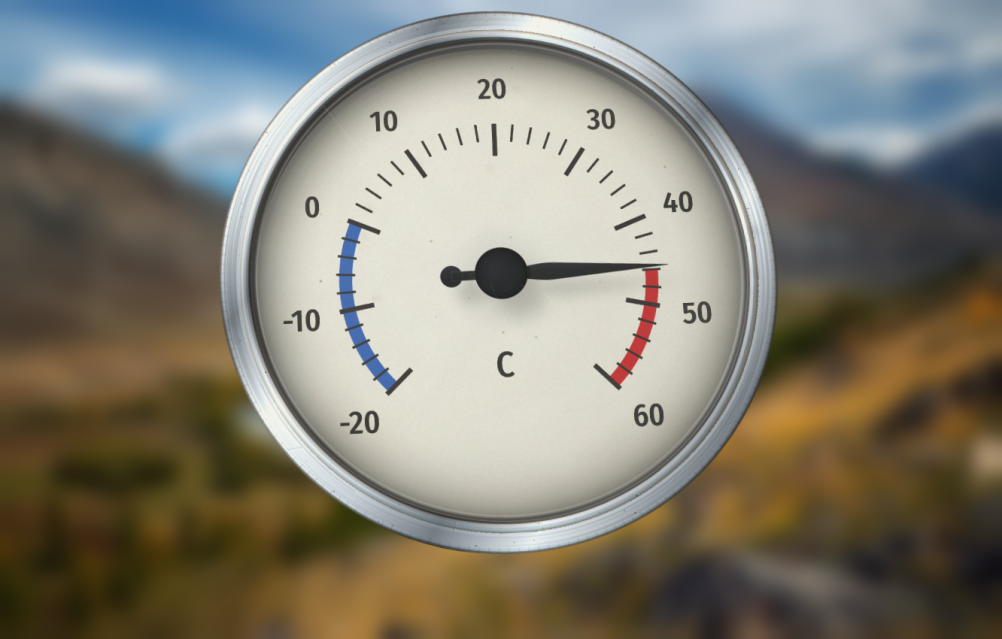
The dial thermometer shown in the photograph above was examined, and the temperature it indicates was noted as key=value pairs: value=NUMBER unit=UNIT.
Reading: value=46 unit=°C
